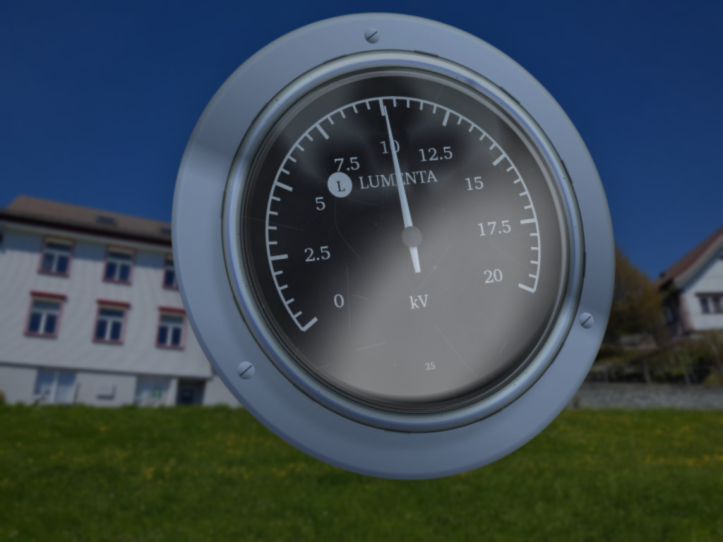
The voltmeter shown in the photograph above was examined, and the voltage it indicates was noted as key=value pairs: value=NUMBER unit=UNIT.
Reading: value=10 unit=kV
